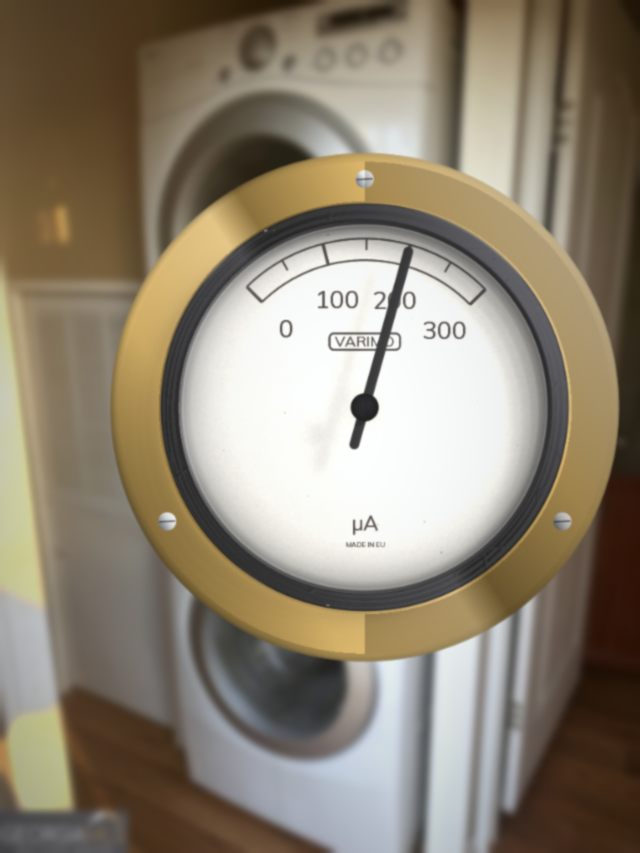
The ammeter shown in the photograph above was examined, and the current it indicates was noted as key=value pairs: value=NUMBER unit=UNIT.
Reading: value=200 unit=µA
